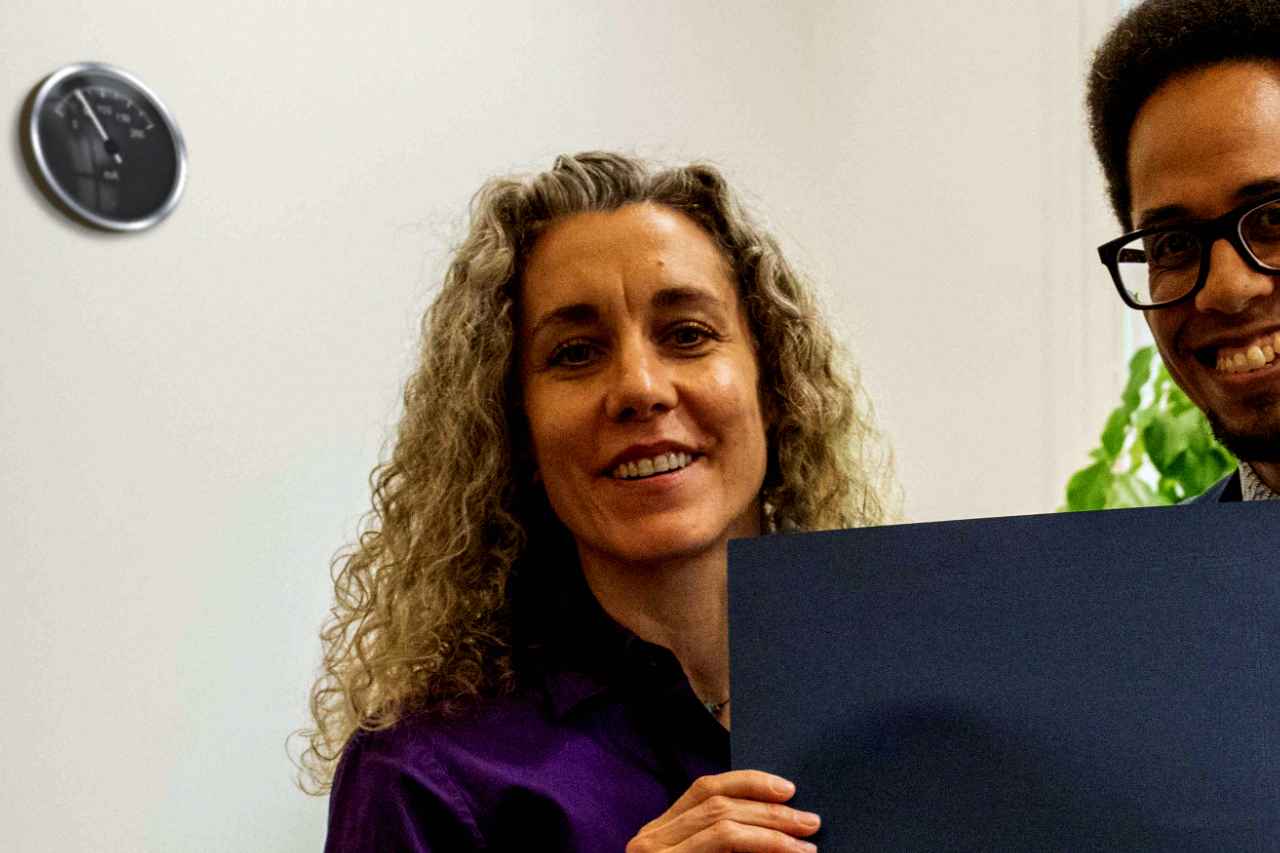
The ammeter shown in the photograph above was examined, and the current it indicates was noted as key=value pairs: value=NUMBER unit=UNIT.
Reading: value=50 unit=mA
